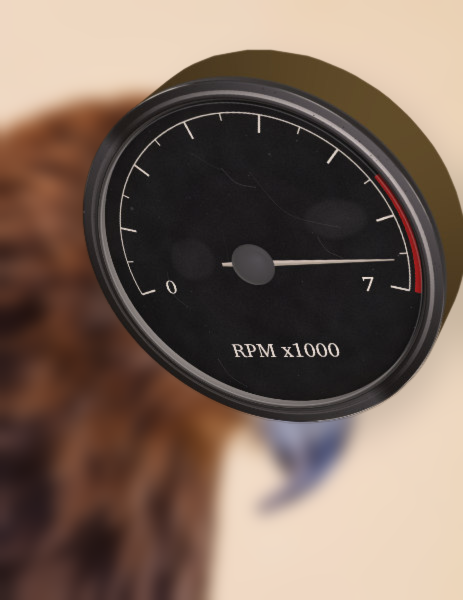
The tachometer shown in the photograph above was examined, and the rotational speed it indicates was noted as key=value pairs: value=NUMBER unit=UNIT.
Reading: value=6500 unit=rpm
